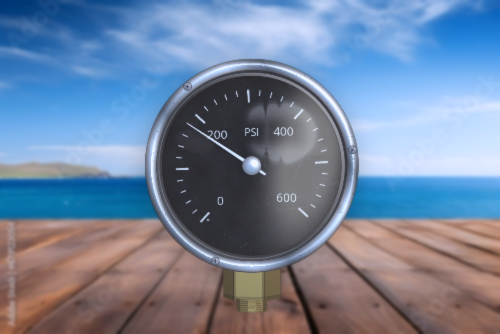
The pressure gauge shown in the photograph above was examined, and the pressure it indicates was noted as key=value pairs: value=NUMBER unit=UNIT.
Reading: value=180 unit=psi
